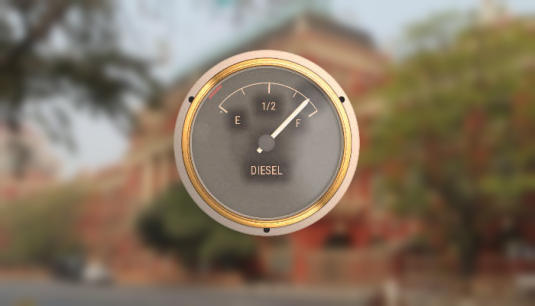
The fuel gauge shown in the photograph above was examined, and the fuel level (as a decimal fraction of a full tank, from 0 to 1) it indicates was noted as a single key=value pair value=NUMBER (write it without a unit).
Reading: value=0.875
